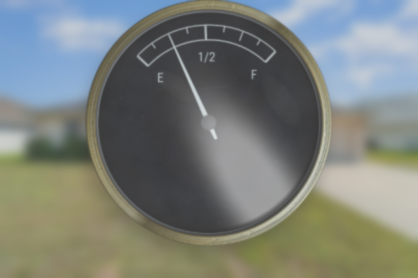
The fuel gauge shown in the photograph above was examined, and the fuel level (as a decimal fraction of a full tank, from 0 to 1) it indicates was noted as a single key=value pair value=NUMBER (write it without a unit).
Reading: value=0.25
